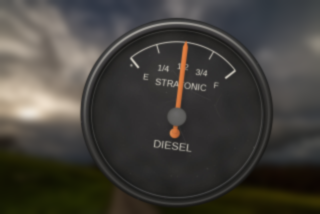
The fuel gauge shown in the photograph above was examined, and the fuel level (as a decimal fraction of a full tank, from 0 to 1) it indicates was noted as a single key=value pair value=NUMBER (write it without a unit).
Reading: value=0.5
